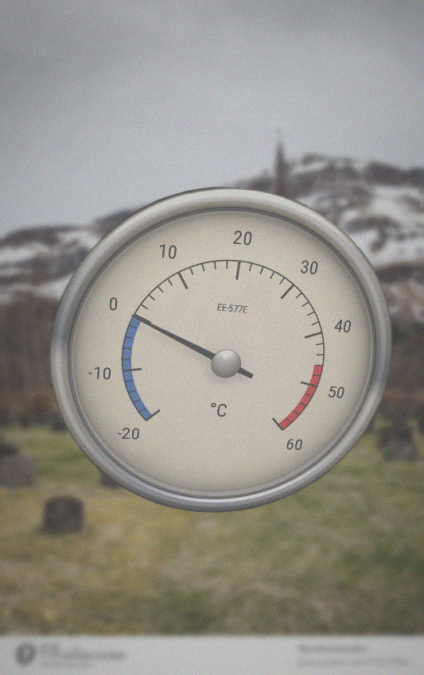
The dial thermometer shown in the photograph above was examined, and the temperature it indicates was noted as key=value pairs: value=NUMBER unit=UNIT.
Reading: value=0 unit=°C
